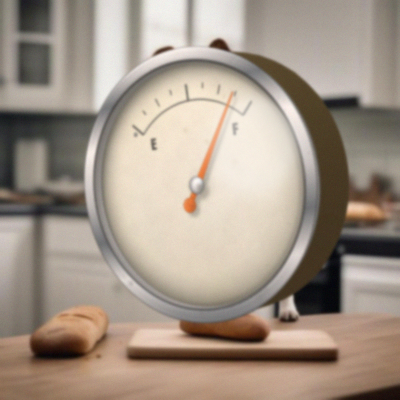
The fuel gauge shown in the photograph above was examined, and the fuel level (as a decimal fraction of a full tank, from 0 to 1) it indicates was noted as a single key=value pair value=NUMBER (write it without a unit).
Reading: value=0.875
